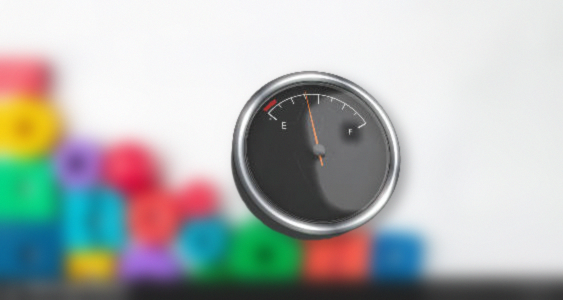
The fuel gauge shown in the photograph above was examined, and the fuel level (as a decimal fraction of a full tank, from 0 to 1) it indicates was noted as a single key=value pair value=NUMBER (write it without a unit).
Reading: value=0.375
